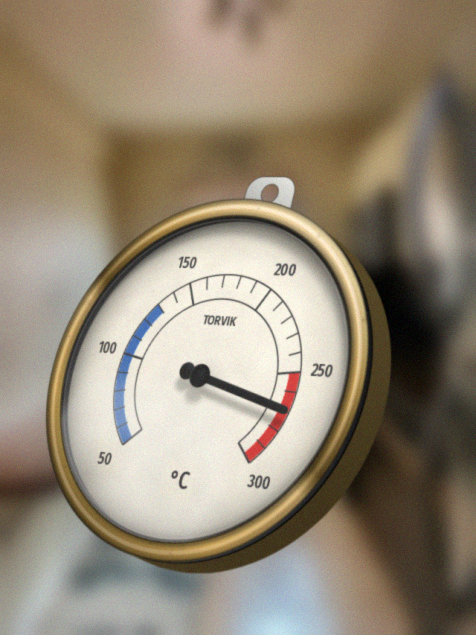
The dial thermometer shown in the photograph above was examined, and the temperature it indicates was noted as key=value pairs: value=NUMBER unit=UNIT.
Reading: value=270 unit=°C
